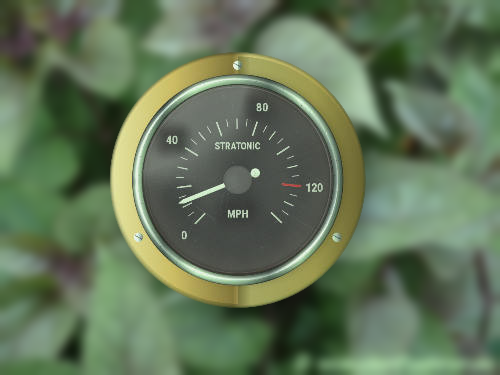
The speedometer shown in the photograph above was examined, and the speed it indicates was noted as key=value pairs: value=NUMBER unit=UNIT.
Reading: value=12.5 unit=mph
